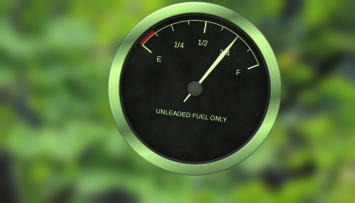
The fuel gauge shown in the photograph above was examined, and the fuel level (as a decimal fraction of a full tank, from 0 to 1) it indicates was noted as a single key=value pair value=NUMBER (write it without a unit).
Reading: value=0.75
